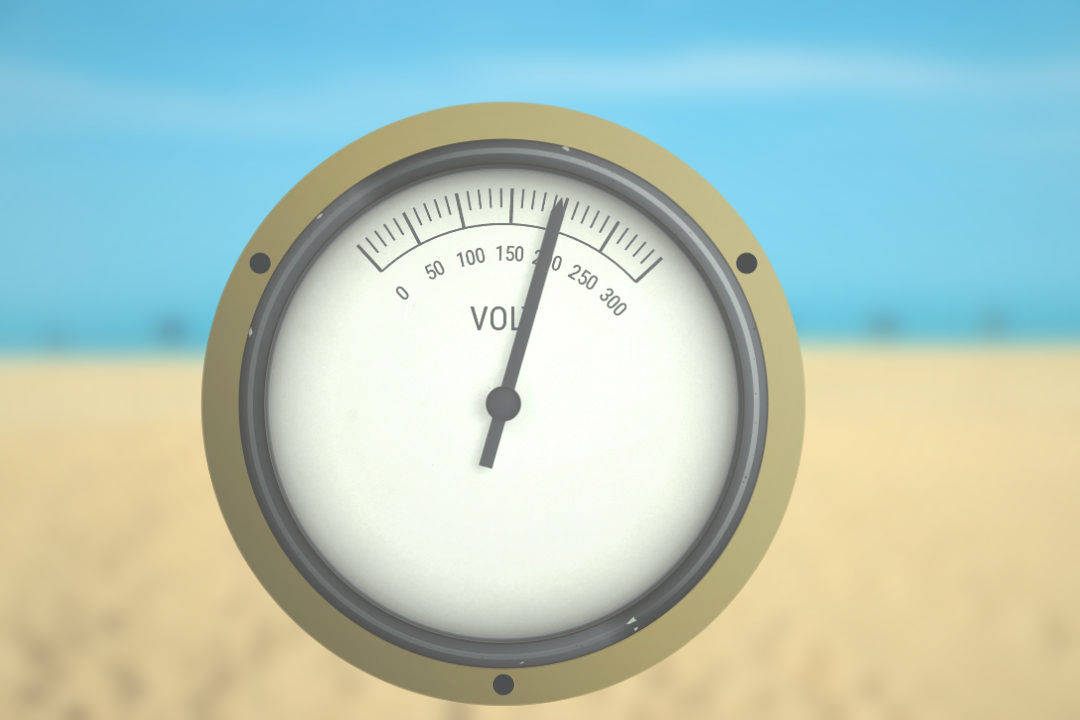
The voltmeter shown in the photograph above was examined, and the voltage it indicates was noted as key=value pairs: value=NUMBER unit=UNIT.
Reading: value=195 unit=V
